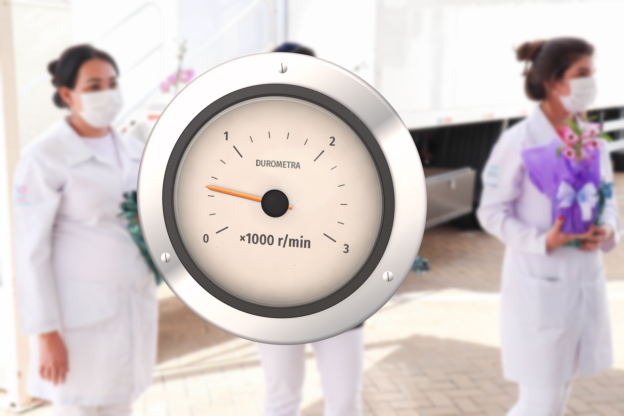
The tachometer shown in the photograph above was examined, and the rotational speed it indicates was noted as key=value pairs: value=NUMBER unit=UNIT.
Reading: value=500 unit=rpm
